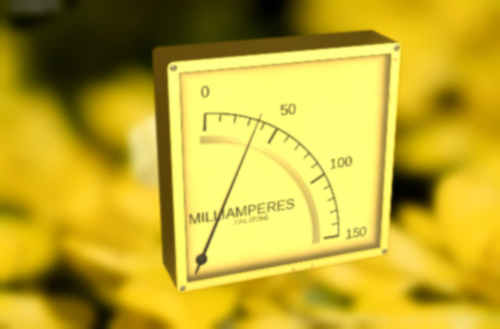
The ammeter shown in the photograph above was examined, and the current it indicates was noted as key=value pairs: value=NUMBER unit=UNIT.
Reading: value=35 unit=mA
